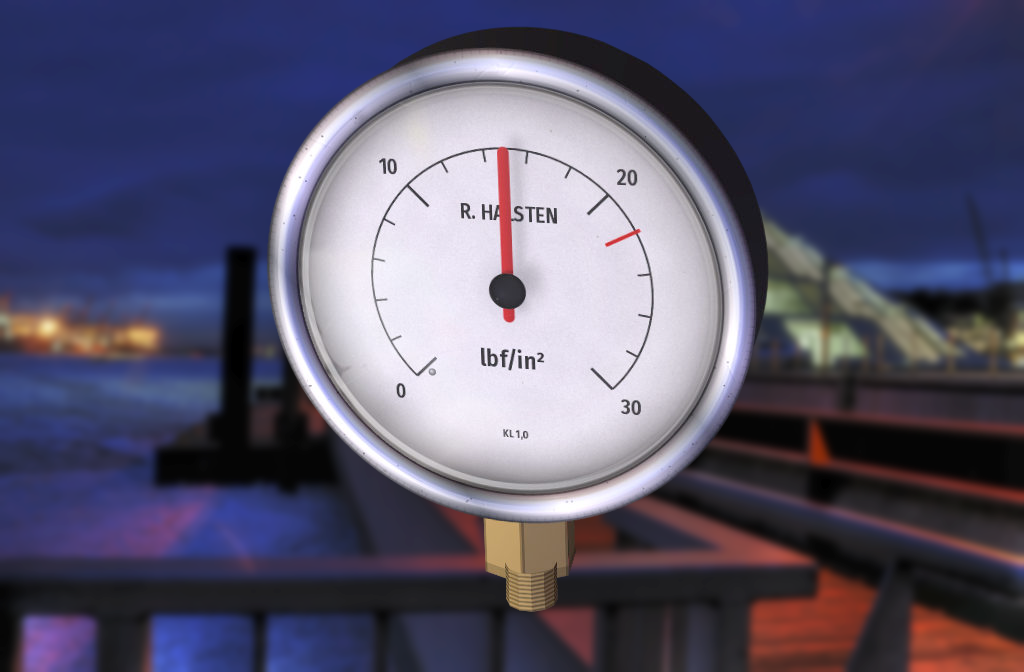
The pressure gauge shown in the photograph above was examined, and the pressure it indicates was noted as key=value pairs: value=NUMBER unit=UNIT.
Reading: value=15 unit=psi
